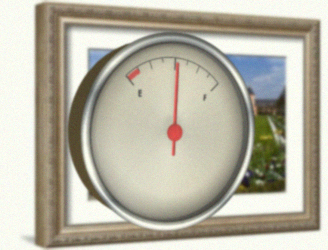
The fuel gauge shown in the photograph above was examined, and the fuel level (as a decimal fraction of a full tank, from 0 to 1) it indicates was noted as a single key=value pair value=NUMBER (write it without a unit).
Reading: value=0.5
